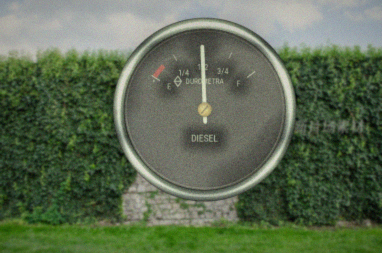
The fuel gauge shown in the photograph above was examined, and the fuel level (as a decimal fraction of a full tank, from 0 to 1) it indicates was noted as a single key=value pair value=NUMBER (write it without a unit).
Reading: value=0.5
